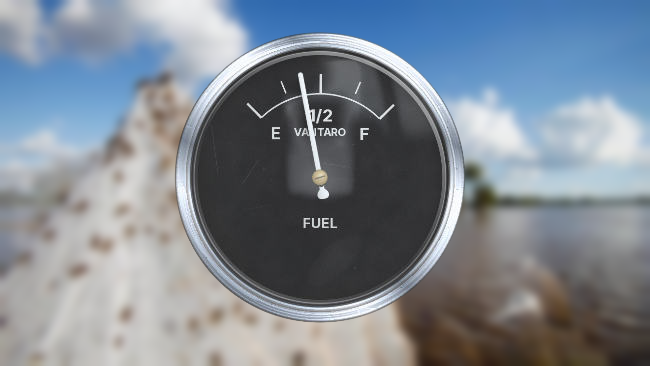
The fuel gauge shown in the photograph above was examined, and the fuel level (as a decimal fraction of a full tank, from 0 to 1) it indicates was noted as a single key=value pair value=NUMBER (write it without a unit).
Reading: value=0.375
